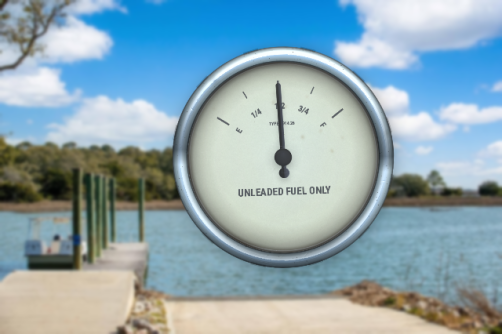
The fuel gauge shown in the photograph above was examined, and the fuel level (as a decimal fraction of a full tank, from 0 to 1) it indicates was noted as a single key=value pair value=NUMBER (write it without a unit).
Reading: value=0.5
